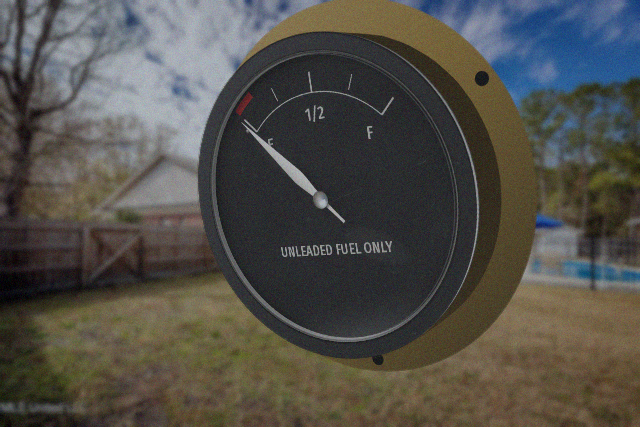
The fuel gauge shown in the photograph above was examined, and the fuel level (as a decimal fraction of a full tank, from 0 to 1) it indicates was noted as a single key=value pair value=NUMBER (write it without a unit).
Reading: value=0
